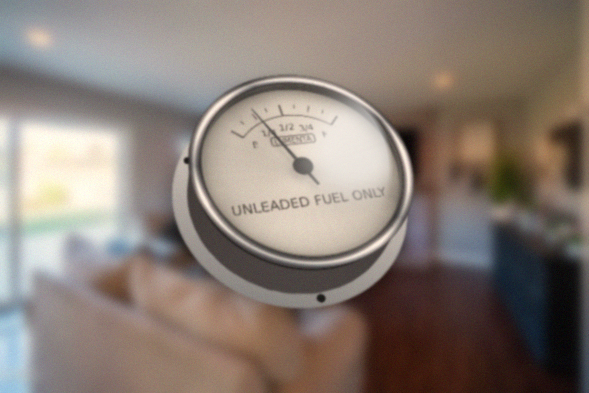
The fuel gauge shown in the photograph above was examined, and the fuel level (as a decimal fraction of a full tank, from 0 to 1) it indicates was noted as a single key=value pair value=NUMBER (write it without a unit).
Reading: value=0.25
